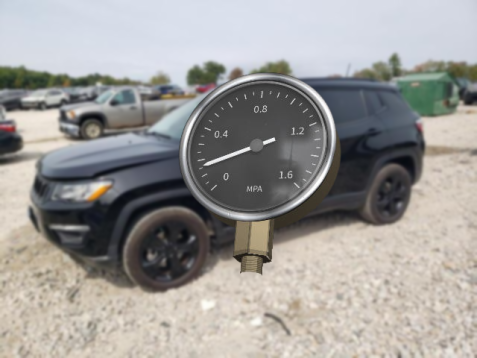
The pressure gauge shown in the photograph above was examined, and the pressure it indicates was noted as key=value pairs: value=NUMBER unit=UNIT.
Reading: value=0.15 unit=MPa
